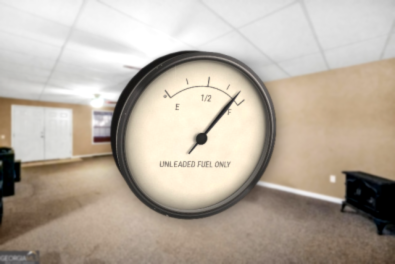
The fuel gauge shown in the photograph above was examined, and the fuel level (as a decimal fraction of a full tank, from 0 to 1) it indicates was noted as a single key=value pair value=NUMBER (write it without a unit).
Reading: value=0.875
